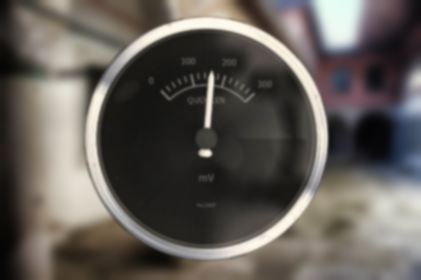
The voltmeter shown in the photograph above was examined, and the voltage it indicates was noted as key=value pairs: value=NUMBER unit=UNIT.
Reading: value=160 unit=mV
